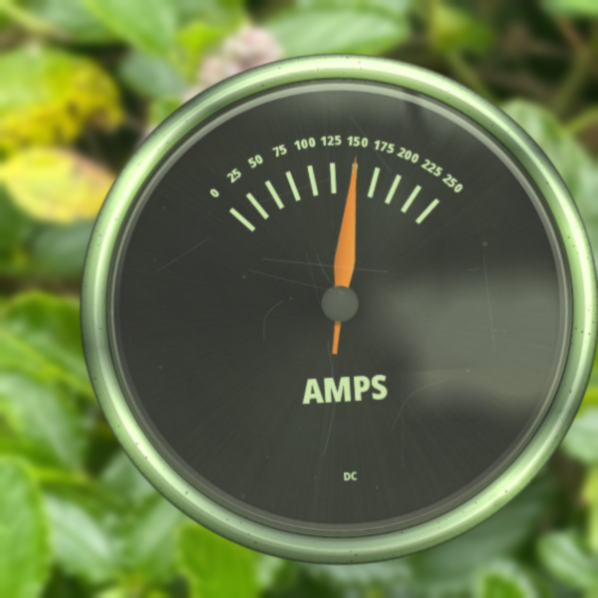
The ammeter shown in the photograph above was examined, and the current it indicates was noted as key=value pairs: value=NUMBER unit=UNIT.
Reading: value=150 unit=A
